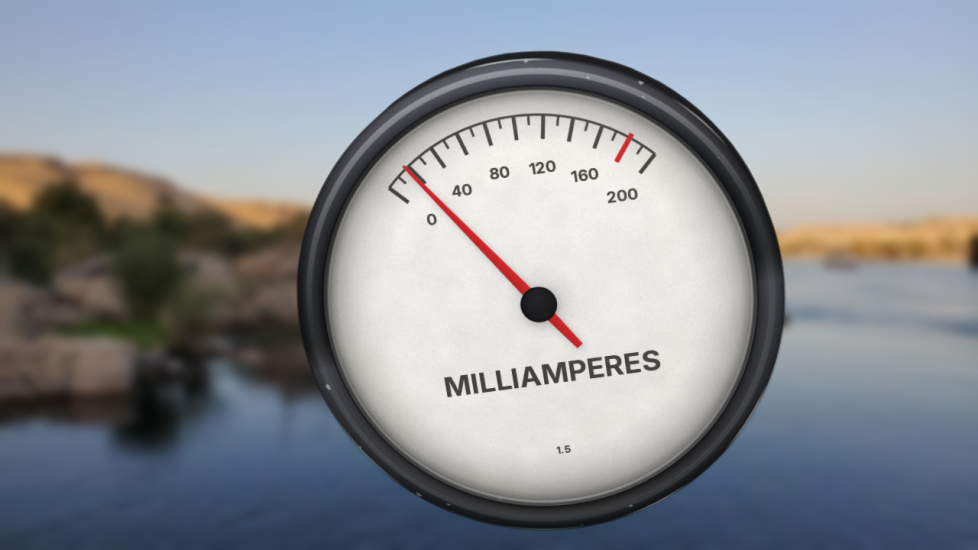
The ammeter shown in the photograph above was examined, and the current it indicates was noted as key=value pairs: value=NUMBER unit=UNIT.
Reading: value=20 unit=mA
